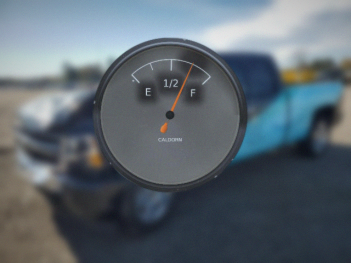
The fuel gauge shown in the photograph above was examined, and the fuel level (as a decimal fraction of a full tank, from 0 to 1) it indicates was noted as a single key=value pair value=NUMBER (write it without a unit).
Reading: value=0.75
